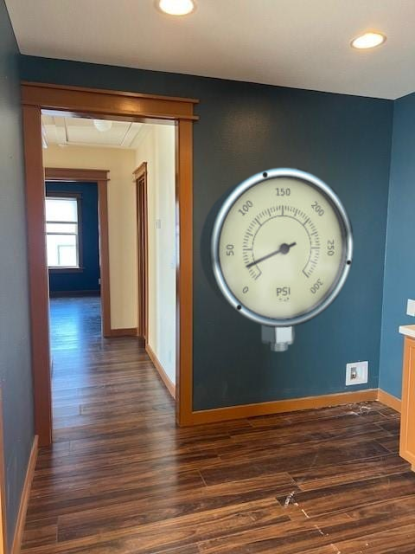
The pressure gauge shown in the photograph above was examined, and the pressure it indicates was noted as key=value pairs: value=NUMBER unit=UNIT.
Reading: value=25 unit=psi
